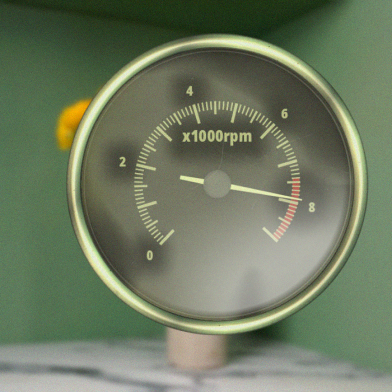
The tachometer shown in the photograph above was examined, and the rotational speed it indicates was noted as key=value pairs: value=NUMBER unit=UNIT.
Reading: value=7900 unit=rpm
